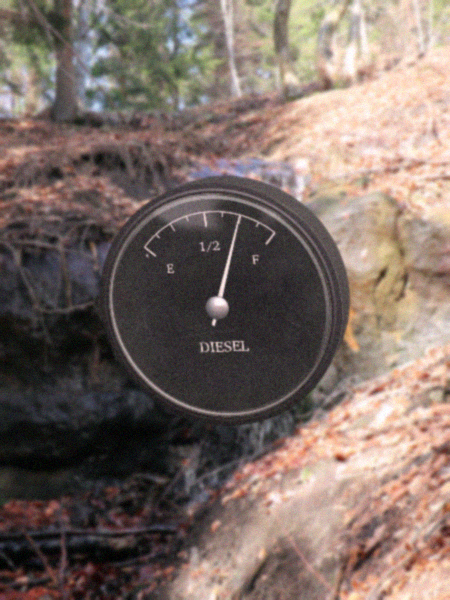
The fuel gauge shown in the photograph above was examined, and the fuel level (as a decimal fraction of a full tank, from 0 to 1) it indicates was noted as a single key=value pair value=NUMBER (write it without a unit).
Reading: value=0.75
